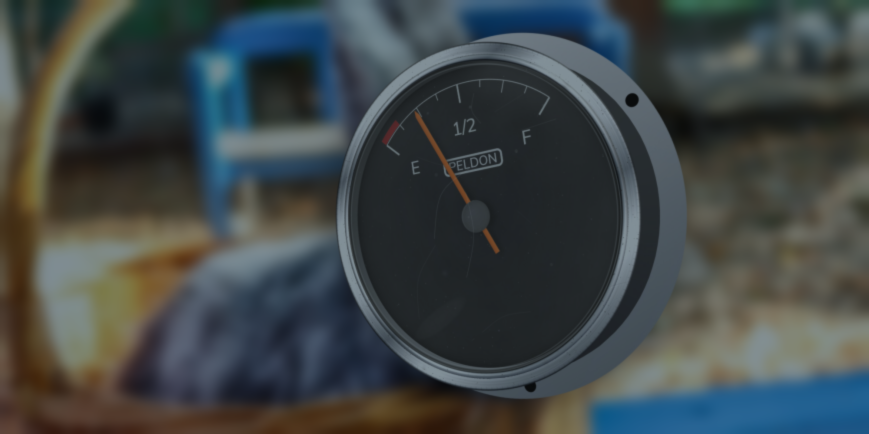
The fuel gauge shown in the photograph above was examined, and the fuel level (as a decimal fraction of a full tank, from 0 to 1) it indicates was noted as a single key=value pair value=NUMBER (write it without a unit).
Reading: value=0.25
